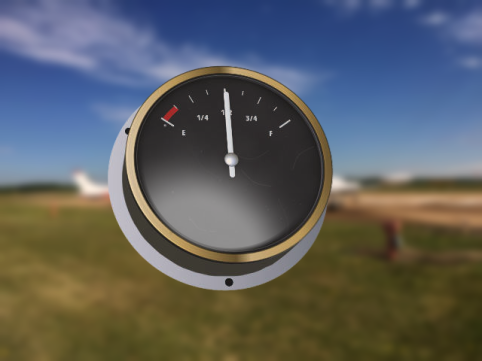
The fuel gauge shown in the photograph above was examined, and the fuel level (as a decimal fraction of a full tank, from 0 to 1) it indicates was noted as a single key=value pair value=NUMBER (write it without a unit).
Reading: value=0.5
